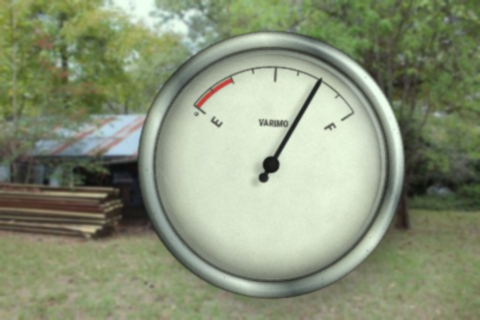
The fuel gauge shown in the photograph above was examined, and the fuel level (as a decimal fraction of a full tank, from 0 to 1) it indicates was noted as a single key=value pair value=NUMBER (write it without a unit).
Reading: value=0.75
